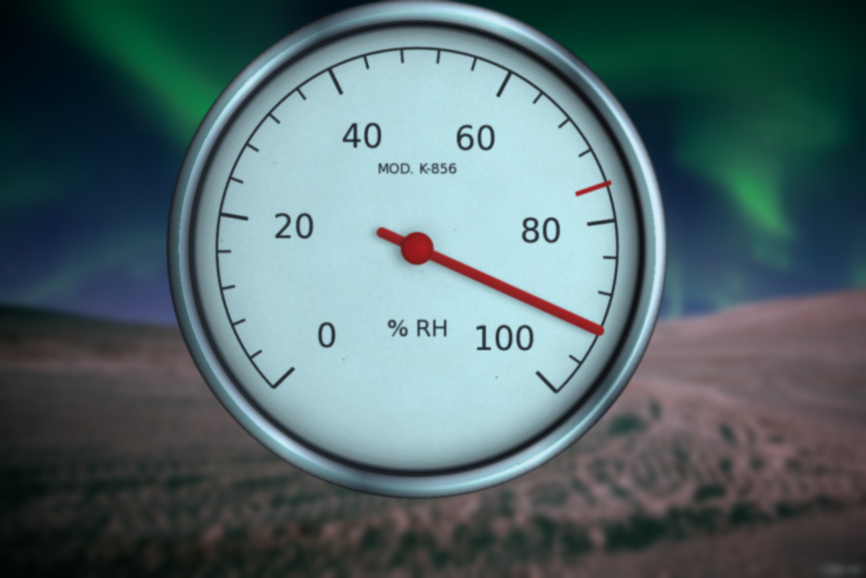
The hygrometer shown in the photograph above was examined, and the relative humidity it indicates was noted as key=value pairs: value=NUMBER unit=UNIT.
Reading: value=92 unit=%
